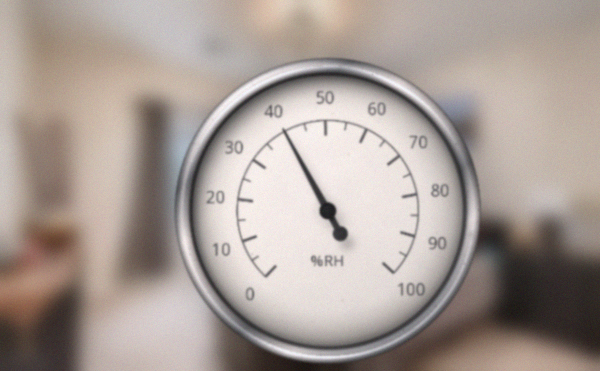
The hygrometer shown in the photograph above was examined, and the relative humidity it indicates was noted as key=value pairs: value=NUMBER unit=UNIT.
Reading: value=40 unit=%
